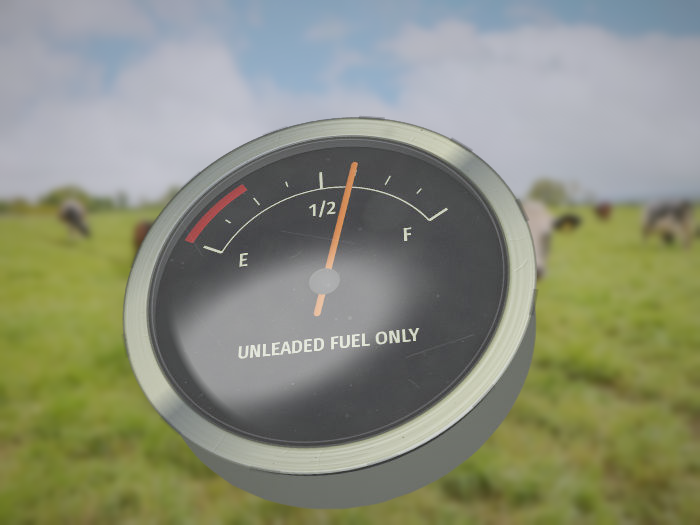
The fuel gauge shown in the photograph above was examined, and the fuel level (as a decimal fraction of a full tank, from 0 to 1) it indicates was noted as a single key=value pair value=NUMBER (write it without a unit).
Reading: value=0.625
